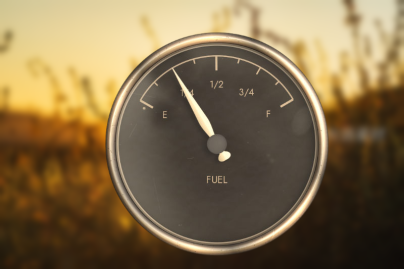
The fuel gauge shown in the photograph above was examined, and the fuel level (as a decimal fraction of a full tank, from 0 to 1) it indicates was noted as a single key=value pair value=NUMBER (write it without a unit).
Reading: value=0.25
